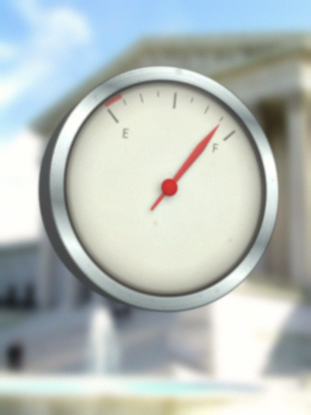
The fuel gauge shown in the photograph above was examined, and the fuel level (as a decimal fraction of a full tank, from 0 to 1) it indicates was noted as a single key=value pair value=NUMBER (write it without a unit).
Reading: value=0.875
